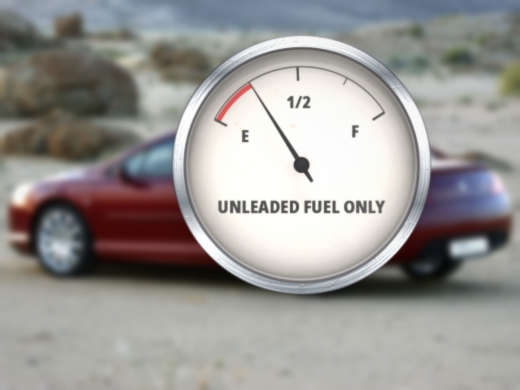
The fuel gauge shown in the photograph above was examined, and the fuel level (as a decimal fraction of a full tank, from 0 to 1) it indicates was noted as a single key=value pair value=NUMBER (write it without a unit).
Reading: value=0.25
